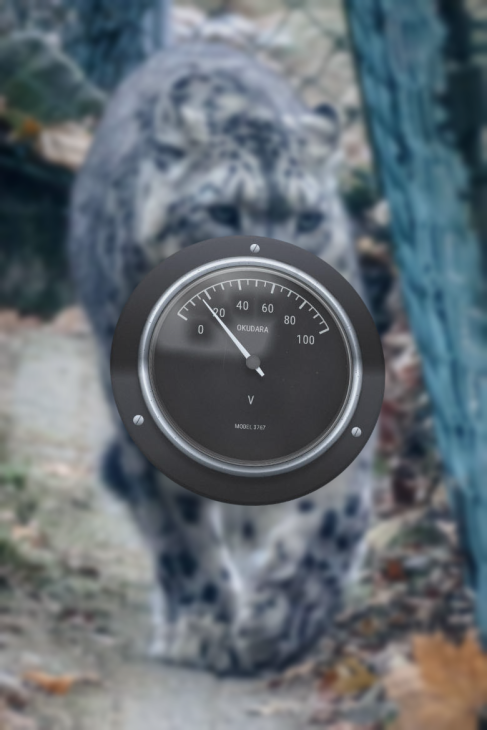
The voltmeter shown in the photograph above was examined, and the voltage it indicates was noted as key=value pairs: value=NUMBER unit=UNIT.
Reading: value=15 unit=V
